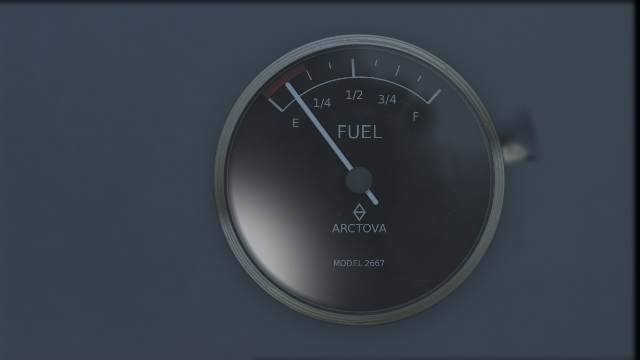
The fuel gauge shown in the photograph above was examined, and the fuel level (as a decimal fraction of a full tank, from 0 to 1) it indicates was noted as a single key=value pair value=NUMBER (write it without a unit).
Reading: value=0.125
